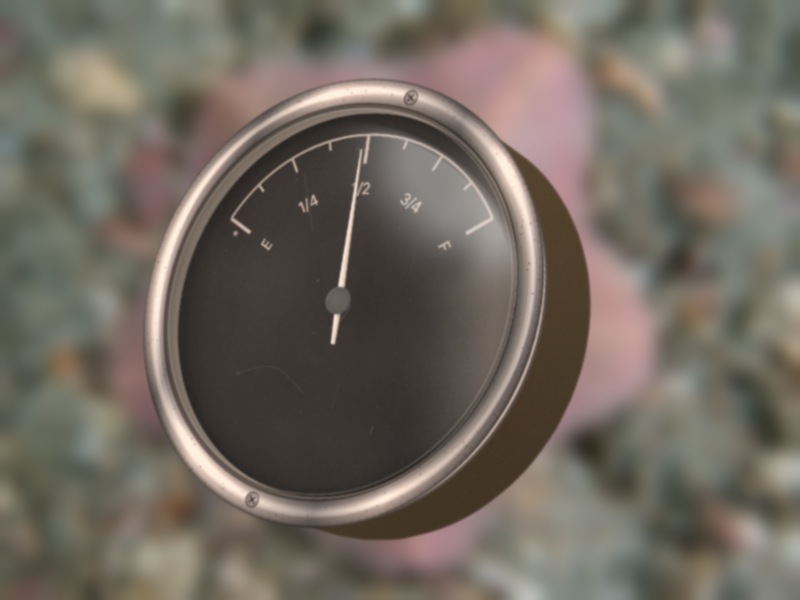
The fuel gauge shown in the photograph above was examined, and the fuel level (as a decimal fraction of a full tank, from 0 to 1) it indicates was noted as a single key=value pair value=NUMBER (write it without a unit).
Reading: value=0.5
